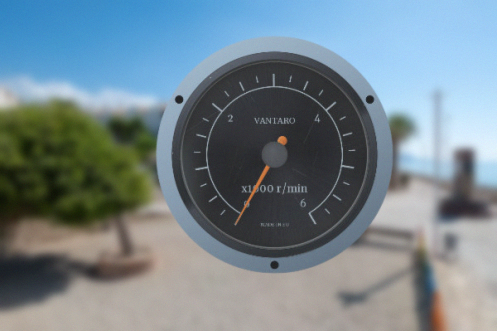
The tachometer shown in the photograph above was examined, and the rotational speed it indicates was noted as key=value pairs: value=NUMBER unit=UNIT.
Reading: value=0 unit=rpm
